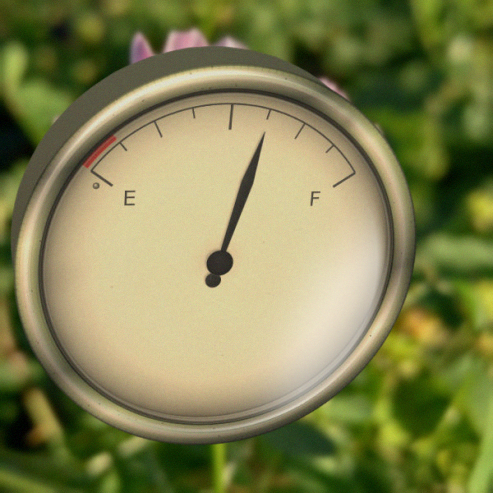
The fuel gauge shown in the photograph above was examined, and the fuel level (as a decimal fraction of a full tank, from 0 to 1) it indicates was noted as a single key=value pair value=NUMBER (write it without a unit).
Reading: value=0.625
